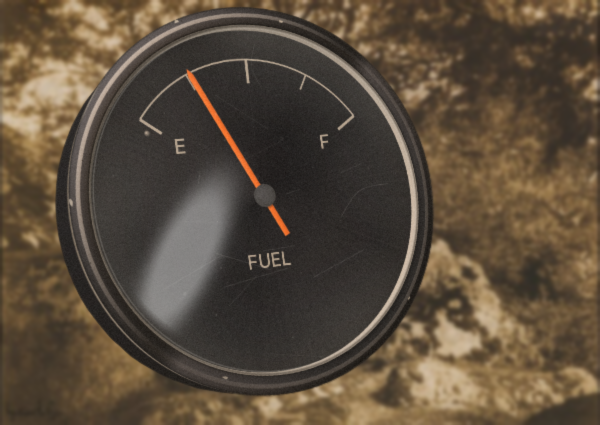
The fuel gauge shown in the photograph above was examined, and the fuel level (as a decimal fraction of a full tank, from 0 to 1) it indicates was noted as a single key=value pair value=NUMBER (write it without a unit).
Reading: value=0.25
